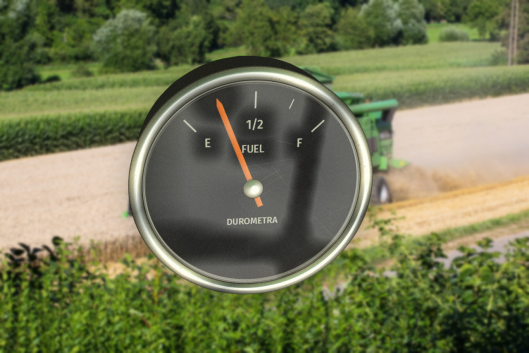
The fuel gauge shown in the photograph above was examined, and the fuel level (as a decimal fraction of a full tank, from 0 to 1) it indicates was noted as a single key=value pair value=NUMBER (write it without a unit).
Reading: value=0.25
